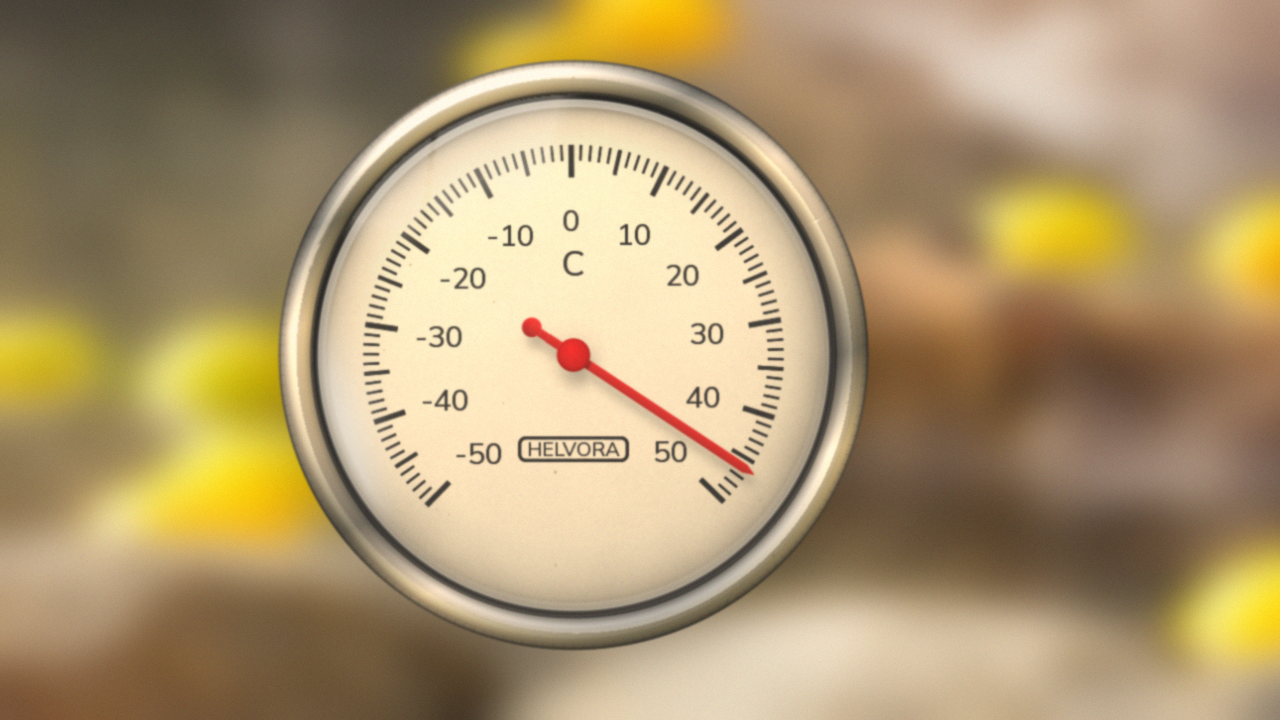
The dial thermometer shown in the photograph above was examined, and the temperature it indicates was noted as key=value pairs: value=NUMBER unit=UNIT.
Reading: value=46 unit=°C
